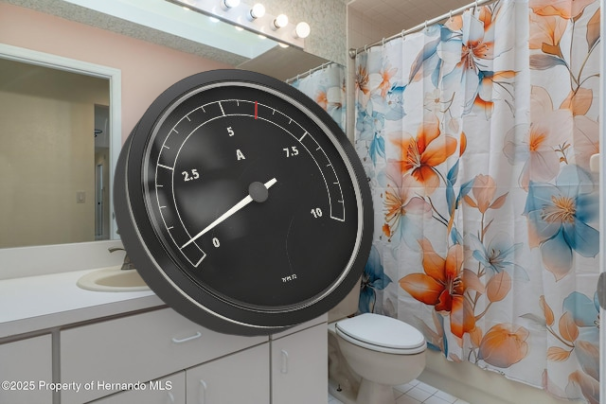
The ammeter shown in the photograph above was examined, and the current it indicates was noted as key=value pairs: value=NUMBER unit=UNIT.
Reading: value=0.5 unit=A
